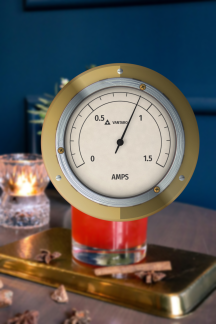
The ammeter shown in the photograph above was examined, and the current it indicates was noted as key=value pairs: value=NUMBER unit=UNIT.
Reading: value=0.9 unit=A
